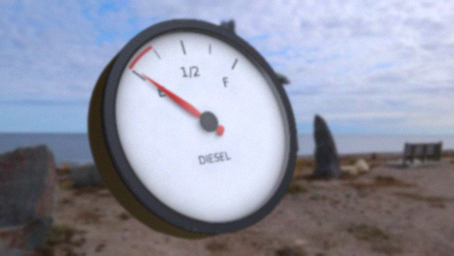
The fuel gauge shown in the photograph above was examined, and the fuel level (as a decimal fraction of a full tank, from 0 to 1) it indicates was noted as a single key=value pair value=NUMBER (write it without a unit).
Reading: value=0
